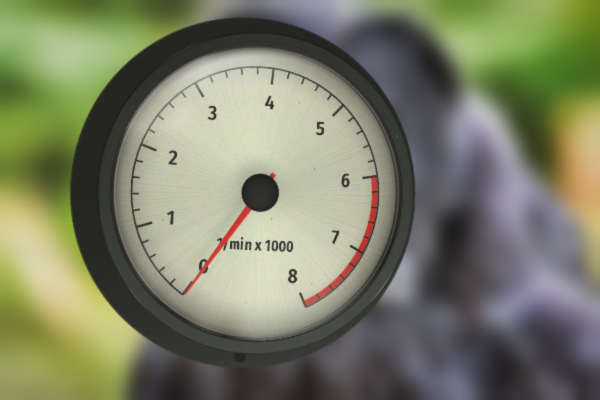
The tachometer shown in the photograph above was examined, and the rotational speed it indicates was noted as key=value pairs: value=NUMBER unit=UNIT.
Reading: value=0 unit=rpm
